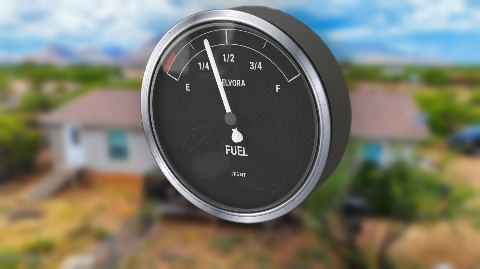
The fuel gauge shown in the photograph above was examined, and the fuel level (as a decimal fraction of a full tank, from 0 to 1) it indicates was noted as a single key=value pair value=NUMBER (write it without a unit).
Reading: value=0.375
